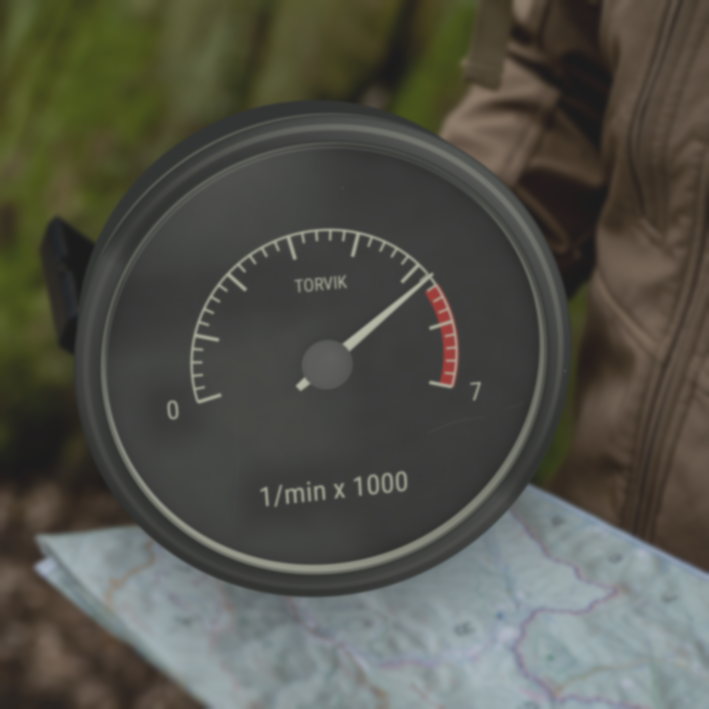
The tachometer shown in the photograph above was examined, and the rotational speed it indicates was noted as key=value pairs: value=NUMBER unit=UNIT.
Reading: value=5200 unit=rpm
